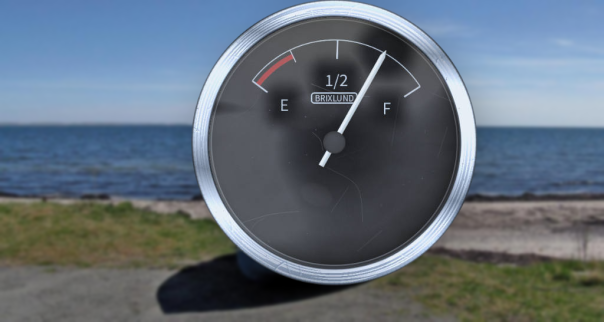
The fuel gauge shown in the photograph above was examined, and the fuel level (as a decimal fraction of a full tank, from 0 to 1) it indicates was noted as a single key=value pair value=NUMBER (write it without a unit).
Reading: value=0.75
